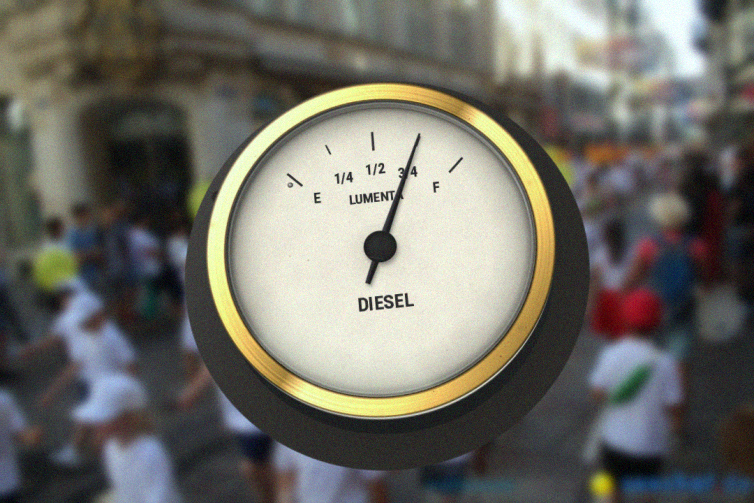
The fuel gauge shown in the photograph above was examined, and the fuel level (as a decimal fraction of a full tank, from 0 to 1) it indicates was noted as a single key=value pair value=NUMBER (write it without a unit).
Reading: value=0.75
